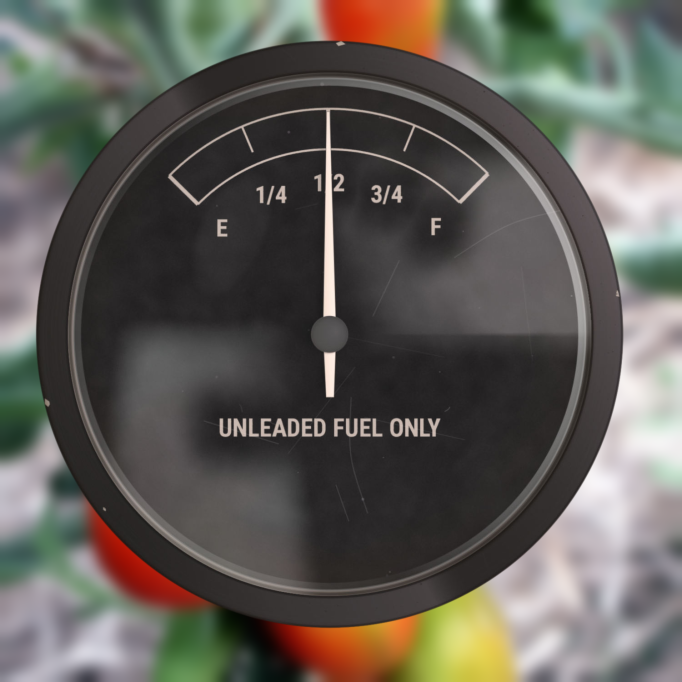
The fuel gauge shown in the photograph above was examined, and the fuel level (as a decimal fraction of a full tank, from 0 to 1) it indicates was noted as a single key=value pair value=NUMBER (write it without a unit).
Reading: value=0.5
